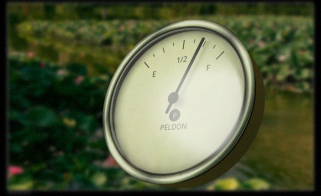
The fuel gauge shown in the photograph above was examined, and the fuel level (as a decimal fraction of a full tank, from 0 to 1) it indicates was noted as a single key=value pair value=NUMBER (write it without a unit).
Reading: value=0.75
